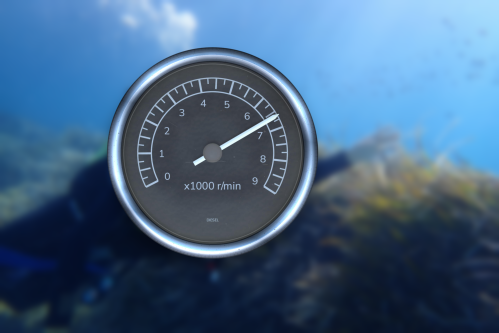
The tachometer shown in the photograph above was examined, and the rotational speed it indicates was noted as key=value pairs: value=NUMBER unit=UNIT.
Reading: value=6625 unit=rpm
